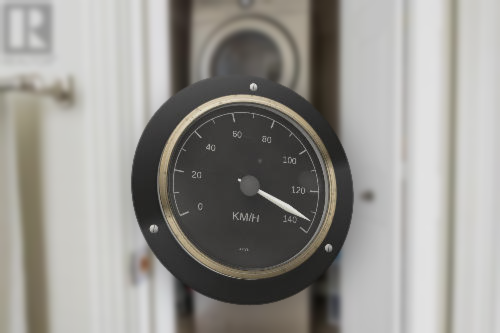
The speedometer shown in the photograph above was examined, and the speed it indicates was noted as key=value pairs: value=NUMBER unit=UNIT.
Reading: value=135 unit=km/h
